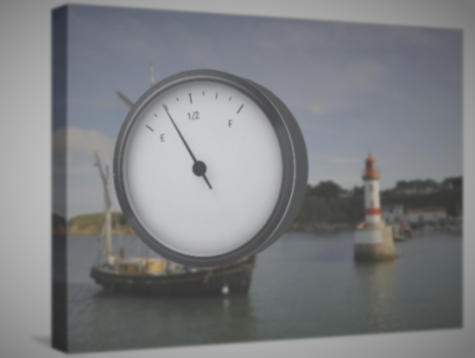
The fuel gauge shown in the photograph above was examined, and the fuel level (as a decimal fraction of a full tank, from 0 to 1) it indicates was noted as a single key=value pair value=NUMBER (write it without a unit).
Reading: value=0.25
